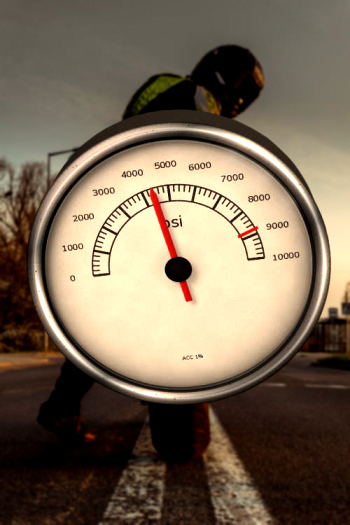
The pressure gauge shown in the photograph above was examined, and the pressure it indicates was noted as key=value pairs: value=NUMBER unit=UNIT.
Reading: value=4400 unit=psi
